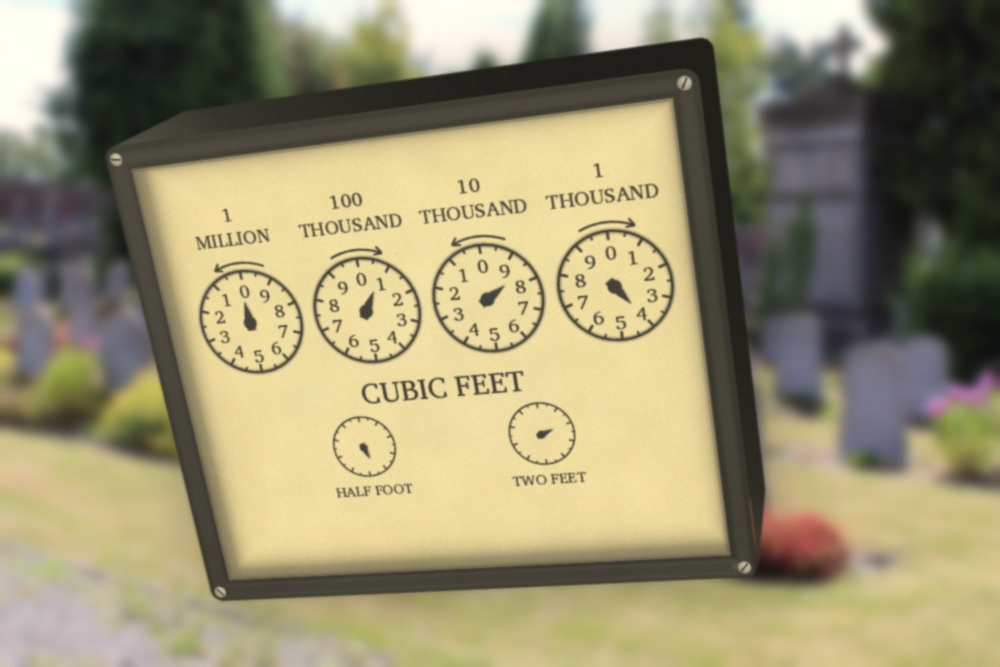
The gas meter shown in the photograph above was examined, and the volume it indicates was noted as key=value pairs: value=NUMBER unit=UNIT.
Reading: value=8400 unit=ft³
